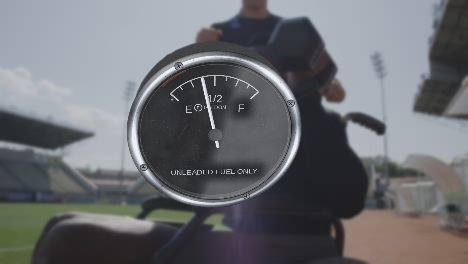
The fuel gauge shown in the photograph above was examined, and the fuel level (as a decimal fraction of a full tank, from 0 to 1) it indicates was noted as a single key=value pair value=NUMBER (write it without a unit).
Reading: value=0.375
